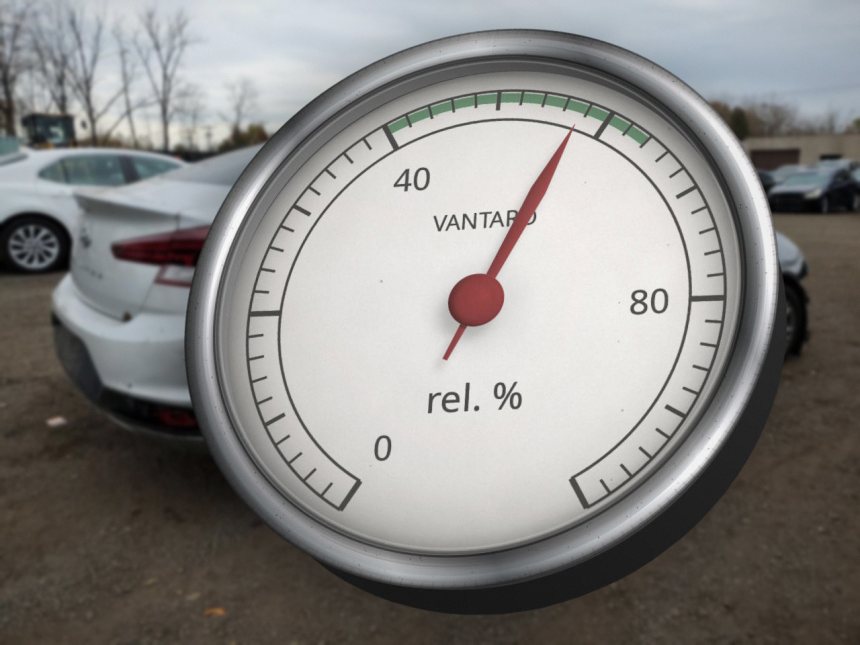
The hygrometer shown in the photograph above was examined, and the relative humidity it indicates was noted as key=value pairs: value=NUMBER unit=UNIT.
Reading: value=58 unit=%
